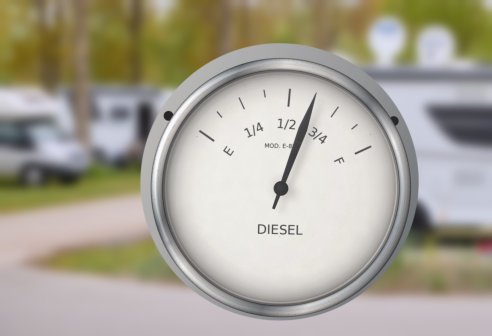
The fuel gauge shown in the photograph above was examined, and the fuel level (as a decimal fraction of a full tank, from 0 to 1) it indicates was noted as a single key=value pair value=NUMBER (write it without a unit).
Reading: value=0.625
